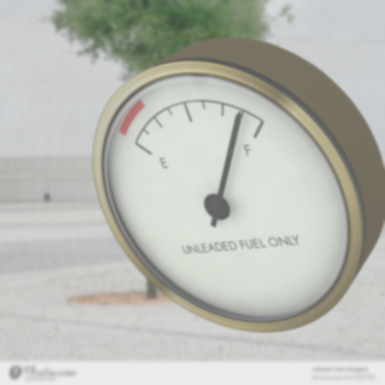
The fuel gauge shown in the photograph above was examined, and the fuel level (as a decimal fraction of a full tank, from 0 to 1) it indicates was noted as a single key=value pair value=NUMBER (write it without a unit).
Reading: value=0.875
